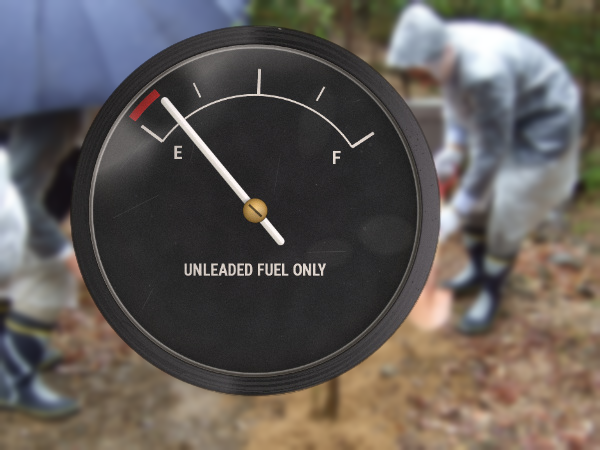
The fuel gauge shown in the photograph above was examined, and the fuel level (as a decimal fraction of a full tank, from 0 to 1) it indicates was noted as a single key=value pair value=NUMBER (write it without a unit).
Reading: value=0.125
